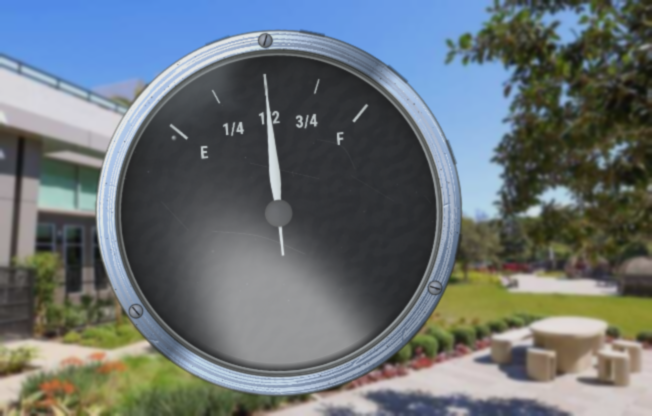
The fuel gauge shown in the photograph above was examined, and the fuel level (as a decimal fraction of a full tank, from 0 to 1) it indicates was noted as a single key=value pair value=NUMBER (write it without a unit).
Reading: value=0.5
